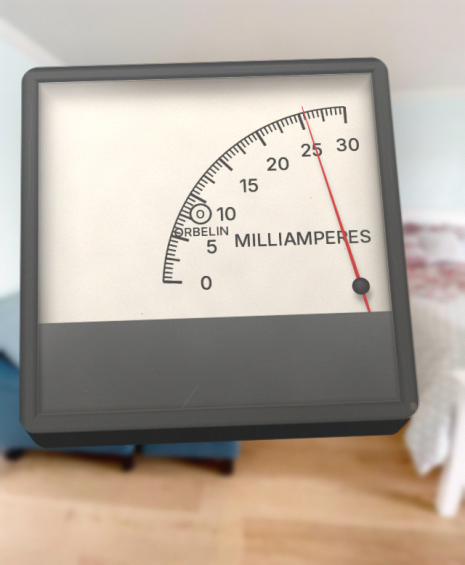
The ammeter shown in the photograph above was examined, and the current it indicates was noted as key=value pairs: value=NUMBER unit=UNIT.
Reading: value=25.5 unit=mA
